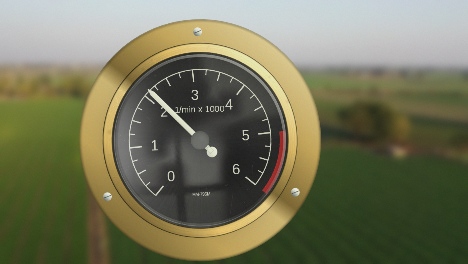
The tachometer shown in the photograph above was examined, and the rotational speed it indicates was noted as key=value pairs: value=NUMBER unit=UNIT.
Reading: value=2125 unit=rpm
